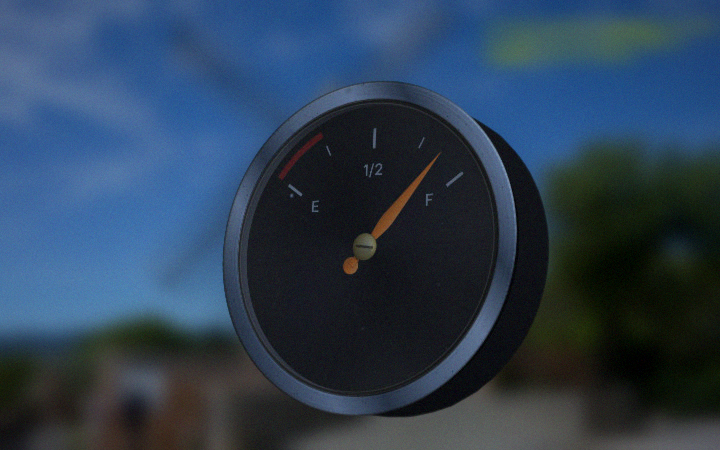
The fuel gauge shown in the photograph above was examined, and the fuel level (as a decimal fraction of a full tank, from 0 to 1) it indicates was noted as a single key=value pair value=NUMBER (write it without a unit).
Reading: value=0.875
